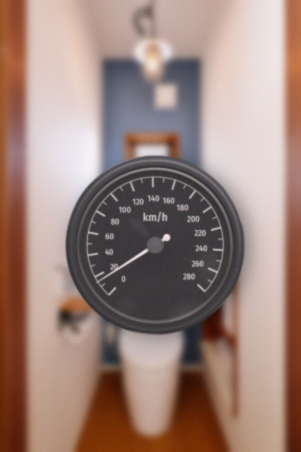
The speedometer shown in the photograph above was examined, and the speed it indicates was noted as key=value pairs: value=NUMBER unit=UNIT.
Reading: value=15 unit=km/h
